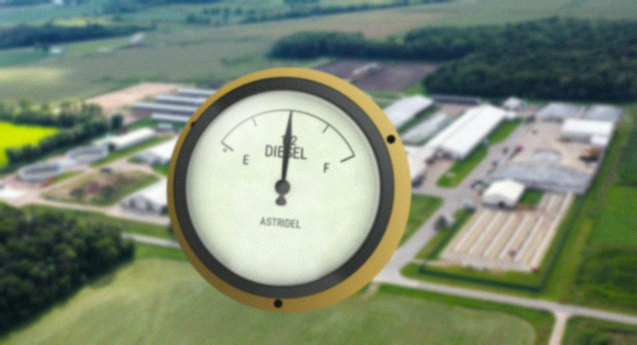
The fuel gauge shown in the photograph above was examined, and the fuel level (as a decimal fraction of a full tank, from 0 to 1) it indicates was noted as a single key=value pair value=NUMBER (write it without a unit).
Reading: value=0.5
